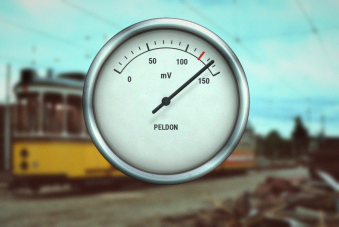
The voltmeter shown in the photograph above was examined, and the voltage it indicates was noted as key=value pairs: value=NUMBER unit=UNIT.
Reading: value=135 unit=mV
